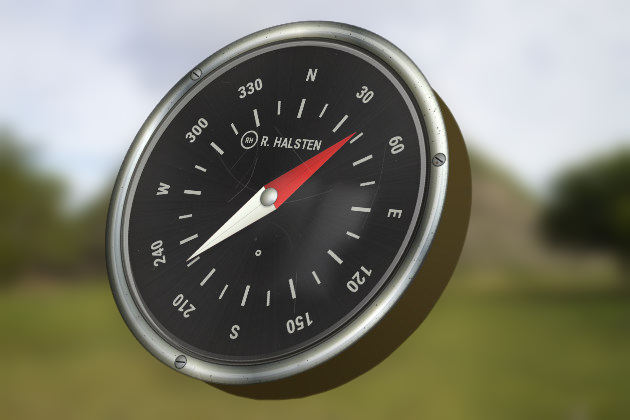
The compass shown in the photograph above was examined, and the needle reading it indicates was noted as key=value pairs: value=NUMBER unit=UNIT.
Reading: value=45 unit=°
